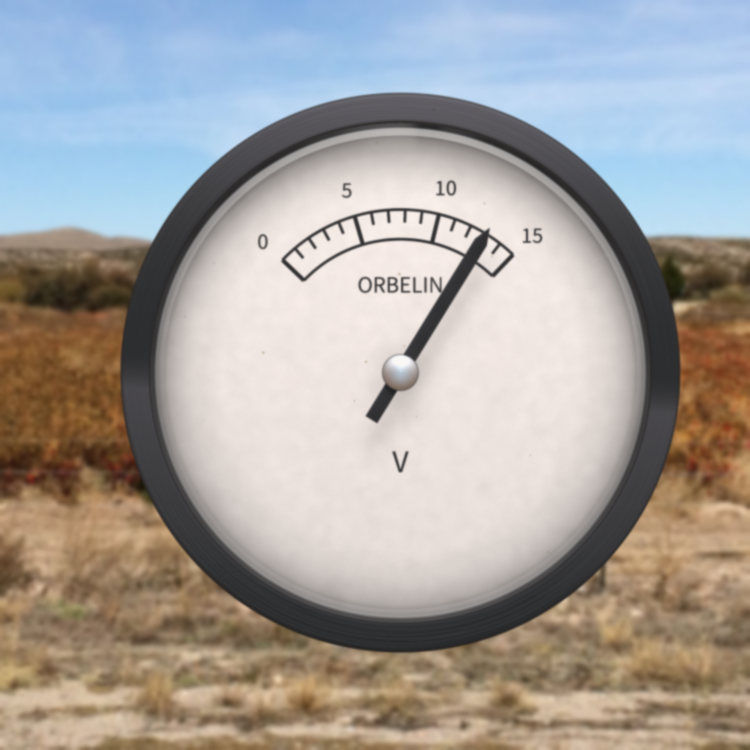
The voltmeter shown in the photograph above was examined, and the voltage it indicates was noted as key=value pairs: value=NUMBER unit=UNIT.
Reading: value=13 unit=V
